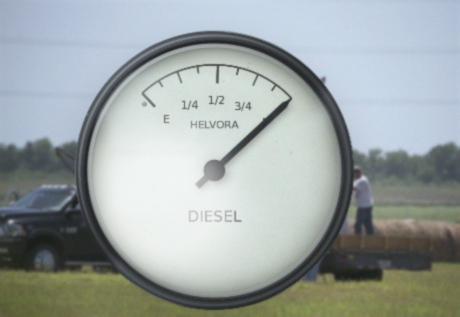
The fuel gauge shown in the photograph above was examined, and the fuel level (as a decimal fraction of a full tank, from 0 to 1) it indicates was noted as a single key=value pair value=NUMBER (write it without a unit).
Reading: value=1
